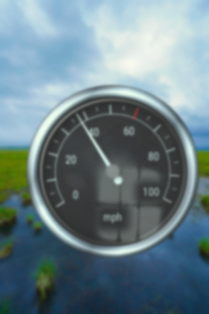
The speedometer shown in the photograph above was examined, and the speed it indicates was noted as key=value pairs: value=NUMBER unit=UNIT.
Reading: value=37.5 unit=mph
